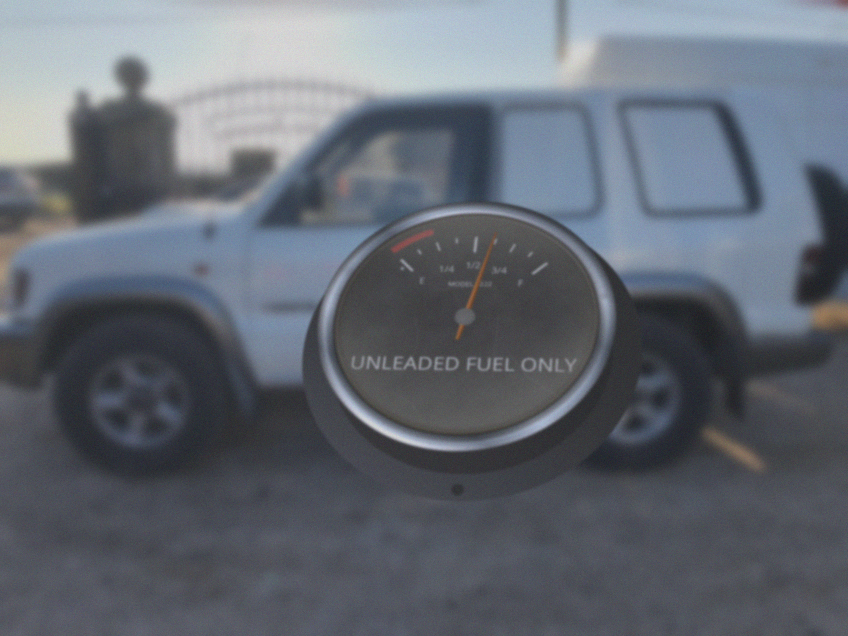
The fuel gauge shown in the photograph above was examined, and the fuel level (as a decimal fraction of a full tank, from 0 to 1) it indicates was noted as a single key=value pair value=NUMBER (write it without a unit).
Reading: value=0.625
